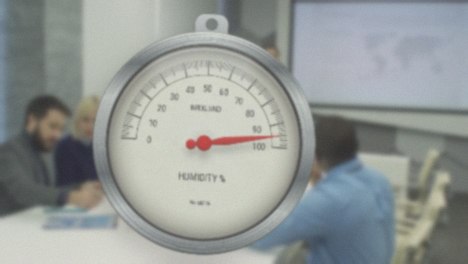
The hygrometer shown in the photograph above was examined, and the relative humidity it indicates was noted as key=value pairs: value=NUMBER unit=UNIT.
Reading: value=95 unit=%
